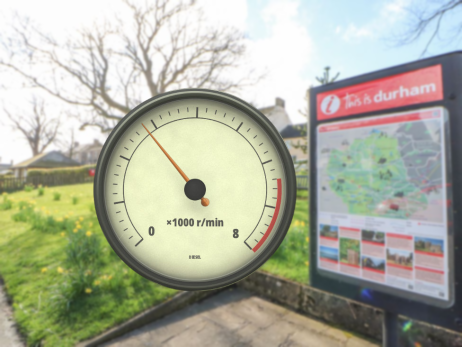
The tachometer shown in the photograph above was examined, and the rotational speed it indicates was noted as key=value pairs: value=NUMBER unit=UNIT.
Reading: value=2800 unit=rpm
